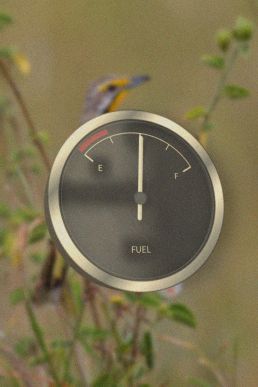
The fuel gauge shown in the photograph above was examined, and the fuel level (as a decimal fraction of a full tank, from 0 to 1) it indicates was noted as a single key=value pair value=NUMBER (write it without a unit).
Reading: value=0.5
